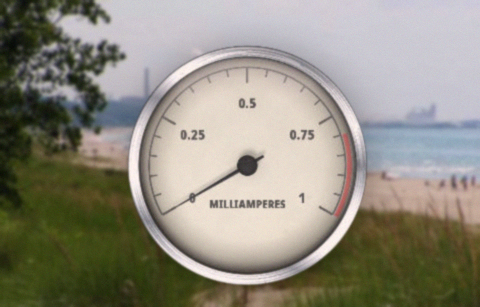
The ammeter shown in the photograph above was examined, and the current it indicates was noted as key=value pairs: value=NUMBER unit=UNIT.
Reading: value=0 unit=mA
